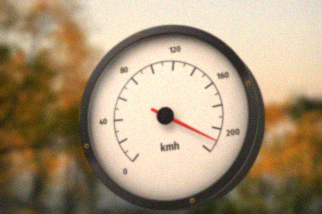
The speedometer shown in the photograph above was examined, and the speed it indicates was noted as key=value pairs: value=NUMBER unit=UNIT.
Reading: value=210 unit=km/h
